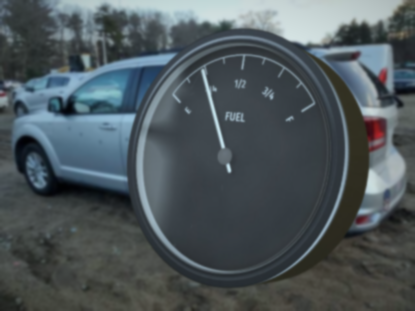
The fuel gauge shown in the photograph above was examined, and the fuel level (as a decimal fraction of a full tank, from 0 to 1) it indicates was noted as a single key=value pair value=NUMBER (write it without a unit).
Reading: value=0.25
